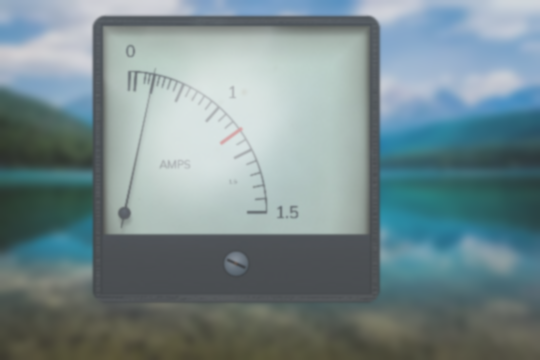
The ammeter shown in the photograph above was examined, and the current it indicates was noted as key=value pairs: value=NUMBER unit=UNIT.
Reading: value=0.5 unit=A
